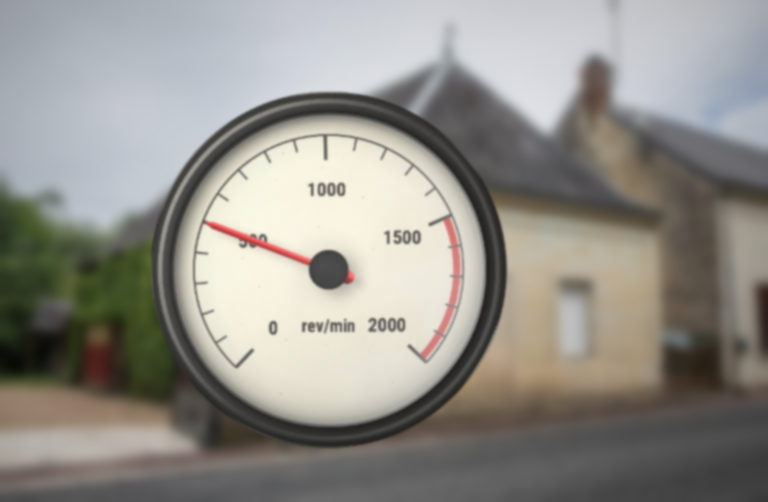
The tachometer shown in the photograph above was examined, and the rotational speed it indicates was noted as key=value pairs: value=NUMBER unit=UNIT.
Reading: value=500 unit=rpm
